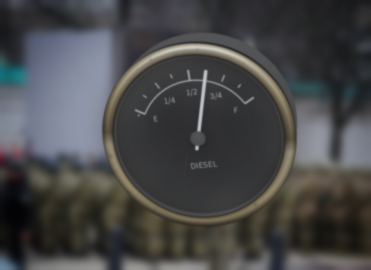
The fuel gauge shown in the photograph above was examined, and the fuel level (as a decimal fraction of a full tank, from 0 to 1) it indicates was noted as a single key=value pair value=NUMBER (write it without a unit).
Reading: value=0.625
